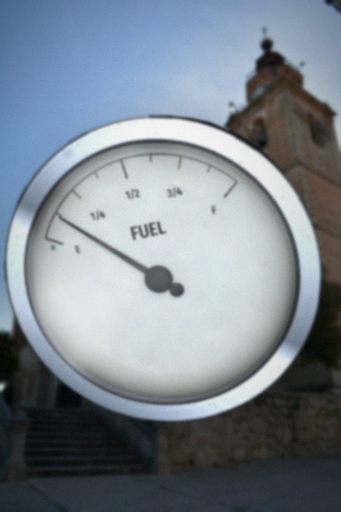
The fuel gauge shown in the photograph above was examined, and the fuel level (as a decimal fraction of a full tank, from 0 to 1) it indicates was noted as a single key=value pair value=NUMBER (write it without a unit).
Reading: value=0.125
